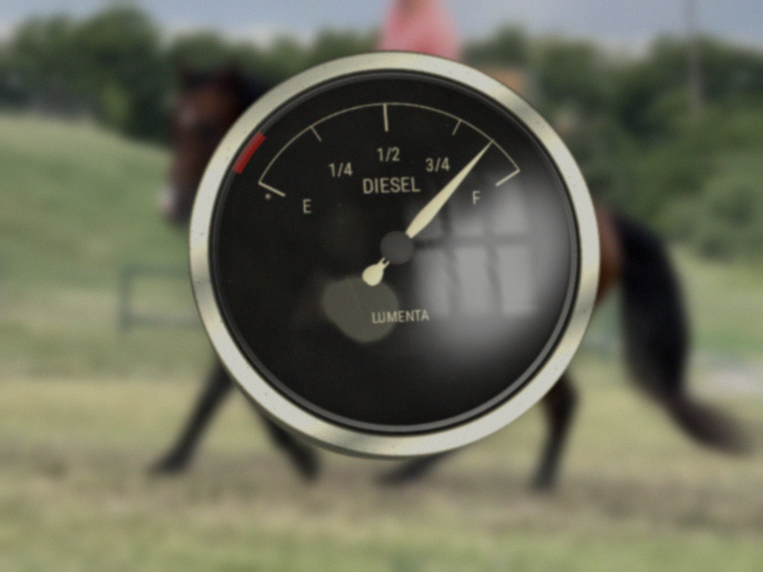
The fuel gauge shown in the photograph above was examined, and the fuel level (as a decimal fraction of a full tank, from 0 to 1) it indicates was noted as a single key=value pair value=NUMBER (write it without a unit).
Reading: value=0.875
